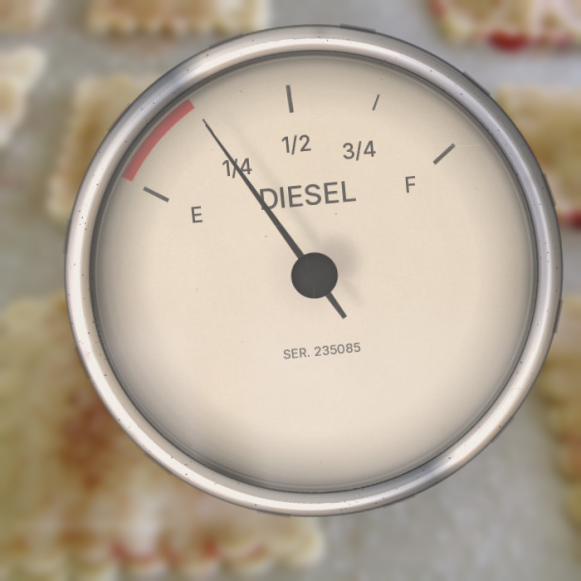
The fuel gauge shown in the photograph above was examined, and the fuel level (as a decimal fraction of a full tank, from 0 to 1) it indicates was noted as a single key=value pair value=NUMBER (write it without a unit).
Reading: value=0.25
